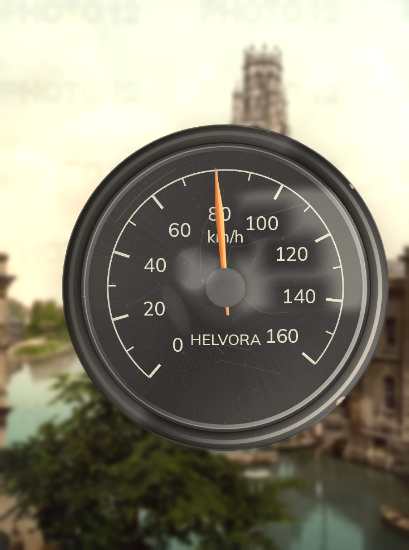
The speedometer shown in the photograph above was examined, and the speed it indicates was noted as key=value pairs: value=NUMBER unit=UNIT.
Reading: value=80 unit=km/h
